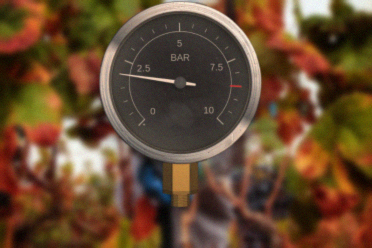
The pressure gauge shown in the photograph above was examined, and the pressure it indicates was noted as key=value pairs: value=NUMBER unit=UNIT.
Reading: value=2 unit=bar
